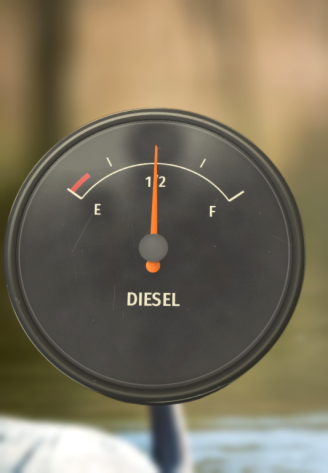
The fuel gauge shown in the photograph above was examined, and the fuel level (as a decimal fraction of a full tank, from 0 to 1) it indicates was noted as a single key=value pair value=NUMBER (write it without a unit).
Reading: value=0.5
